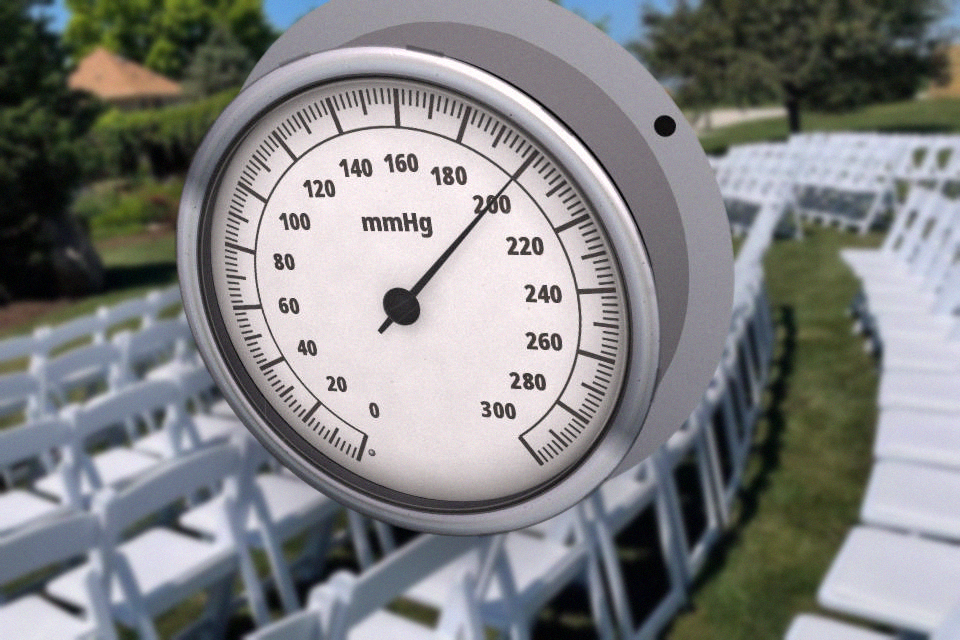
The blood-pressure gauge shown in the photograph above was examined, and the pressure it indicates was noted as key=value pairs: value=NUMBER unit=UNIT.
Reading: value=200 unit=mmHg
